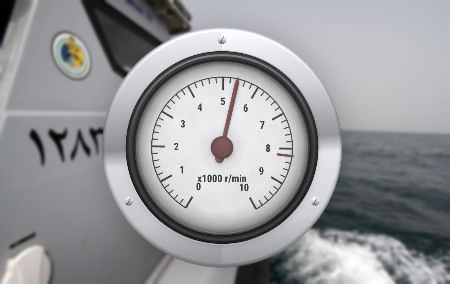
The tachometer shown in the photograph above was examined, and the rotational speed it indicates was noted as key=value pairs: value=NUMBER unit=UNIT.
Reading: value=5400 unit=rpm
